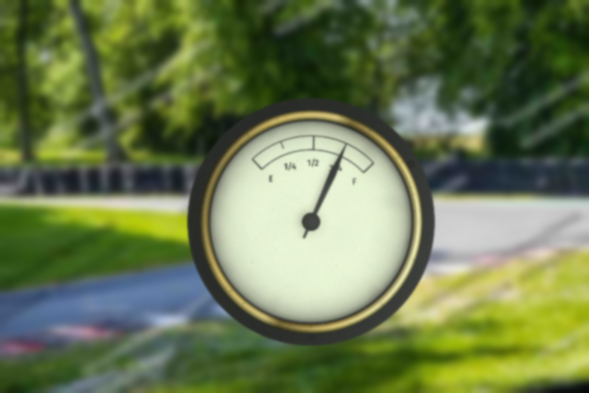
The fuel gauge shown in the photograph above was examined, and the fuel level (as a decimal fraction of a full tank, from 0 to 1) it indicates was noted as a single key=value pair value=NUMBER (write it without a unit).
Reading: value=0.75
